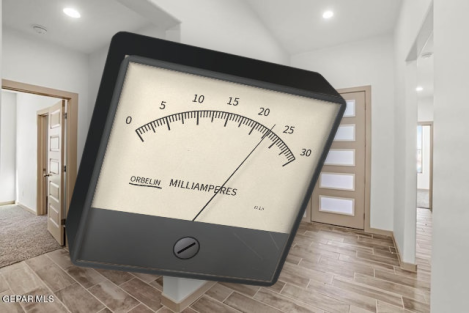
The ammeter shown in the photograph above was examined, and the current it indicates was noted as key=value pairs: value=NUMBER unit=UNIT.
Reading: value=22.5 unit=mA
